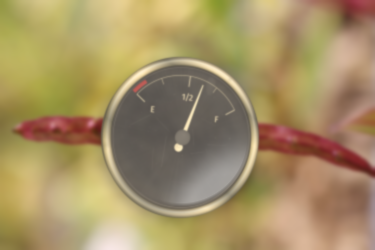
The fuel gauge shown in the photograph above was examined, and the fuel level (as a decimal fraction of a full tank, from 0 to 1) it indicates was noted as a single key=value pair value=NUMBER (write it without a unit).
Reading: value=0.625
